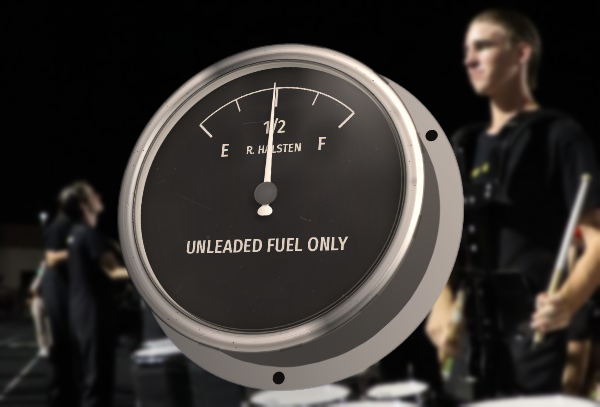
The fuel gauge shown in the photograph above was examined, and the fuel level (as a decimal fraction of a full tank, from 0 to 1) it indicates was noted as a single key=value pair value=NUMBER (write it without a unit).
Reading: value=0.5
